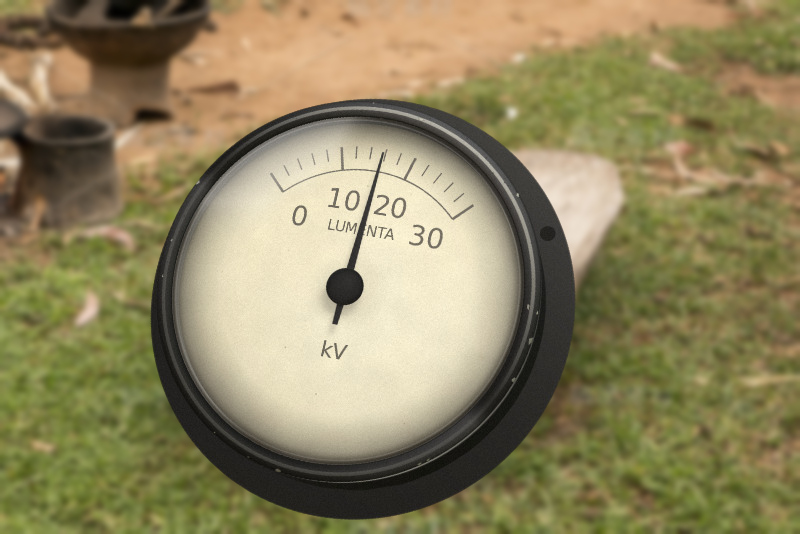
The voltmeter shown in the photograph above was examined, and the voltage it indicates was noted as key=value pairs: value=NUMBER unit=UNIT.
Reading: value=16 unit=kV
